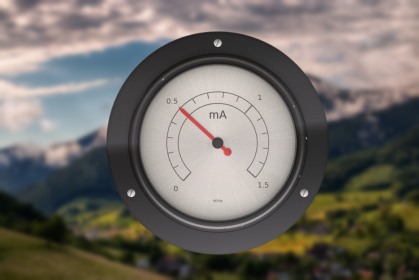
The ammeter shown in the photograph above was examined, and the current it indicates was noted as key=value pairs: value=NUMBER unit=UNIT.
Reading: value=0.5 unit=mA
